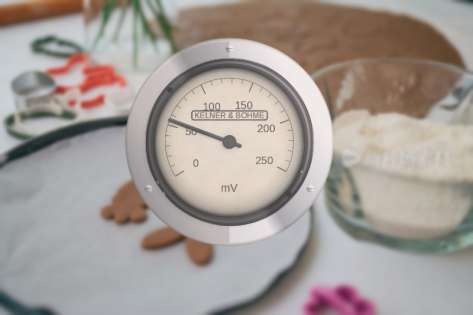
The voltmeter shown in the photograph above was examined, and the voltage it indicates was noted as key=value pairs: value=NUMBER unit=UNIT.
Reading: value=55 unit=mV
